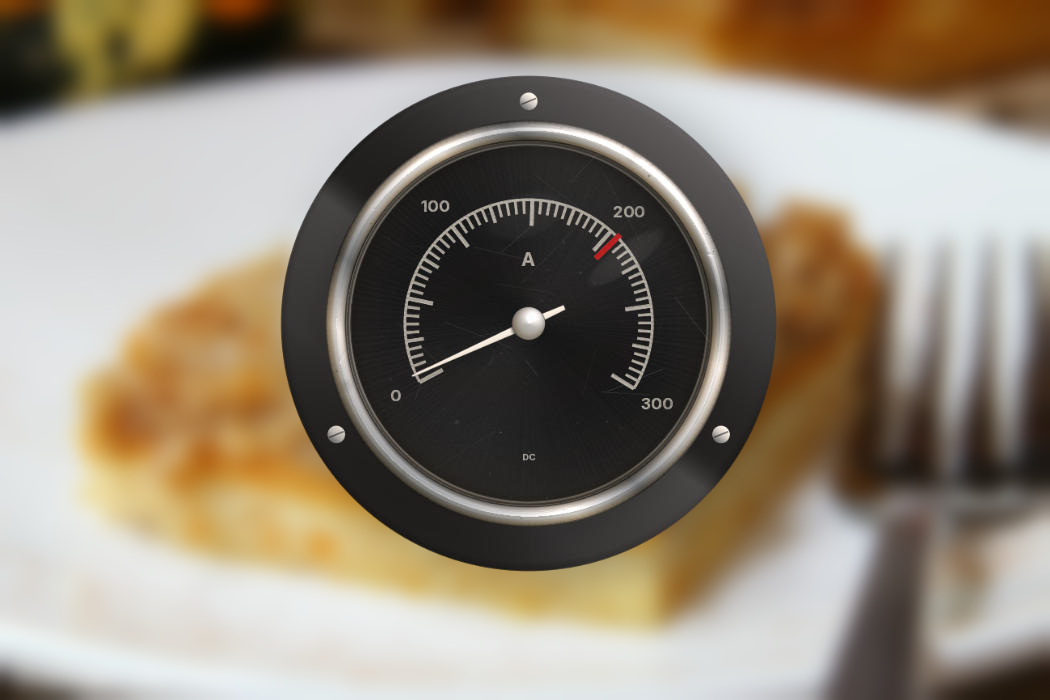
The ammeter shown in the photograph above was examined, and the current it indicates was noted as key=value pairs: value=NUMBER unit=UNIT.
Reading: value=5 unit=A
